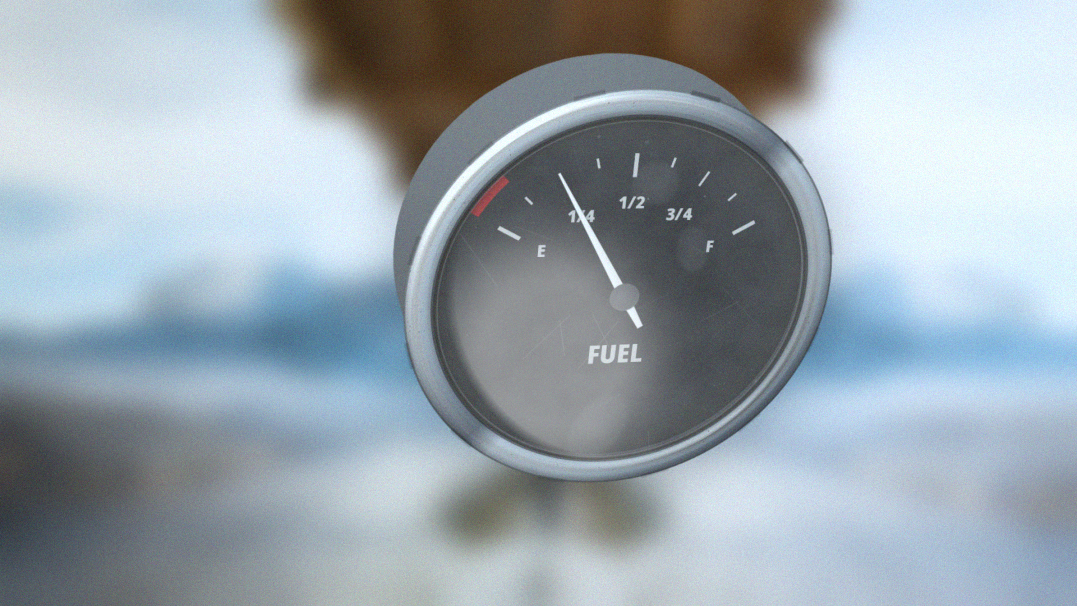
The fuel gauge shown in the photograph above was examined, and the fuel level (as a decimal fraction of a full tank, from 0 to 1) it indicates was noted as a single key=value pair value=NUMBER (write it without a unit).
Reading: value=0.25
